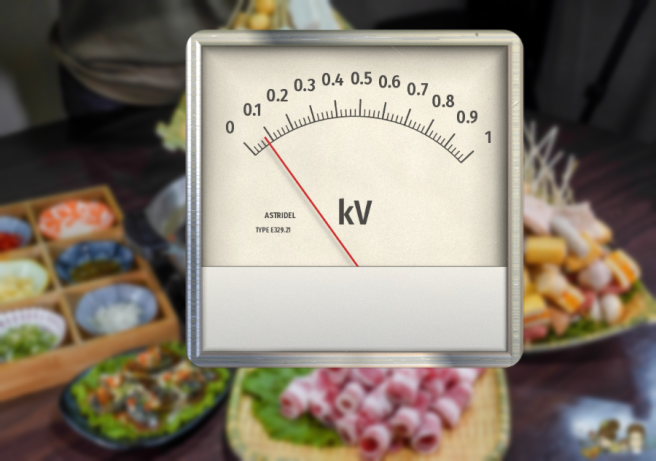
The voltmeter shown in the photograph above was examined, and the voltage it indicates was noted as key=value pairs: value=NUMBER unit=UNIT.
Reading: value=0.08 unit=kV
